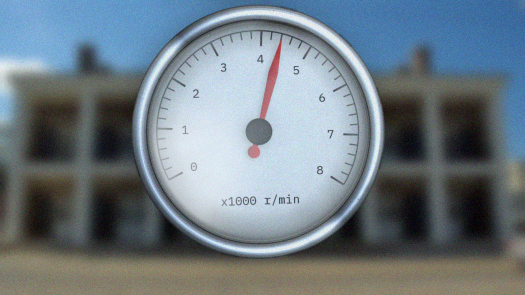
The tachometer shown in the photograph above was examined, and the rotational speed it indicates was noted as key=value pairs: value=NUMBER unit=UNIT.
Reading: value=4400 unit=rpm
